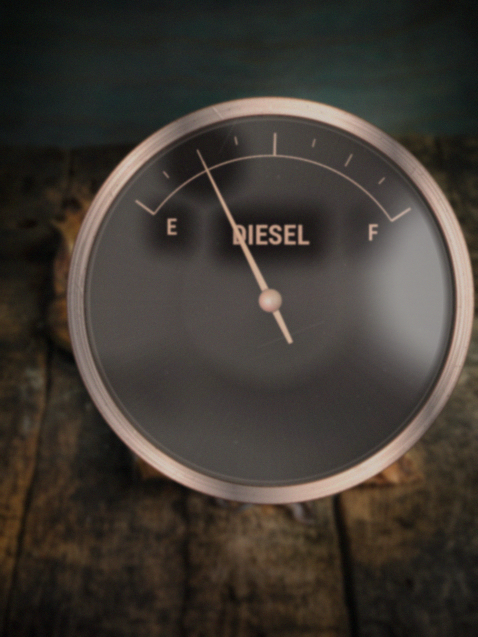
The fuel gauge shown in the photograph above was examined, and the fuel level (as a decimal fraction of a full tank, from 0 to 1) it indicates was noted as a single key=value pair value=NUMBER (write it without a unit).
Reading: value=0.25
